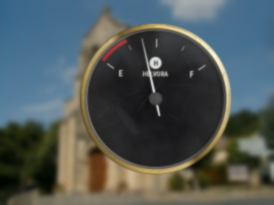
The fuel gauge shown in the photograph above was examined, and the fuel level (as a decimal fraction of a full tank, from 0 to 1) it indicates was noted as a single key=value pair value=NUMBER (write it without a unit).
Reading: value=0.375
